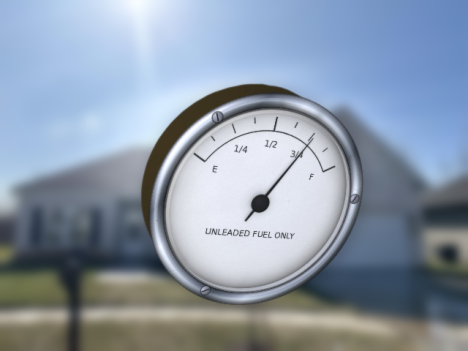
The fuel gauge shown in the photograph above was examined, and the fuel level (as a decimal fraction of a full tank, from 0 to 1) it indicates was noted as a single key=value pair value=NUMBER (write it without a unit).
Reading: value=0.75
